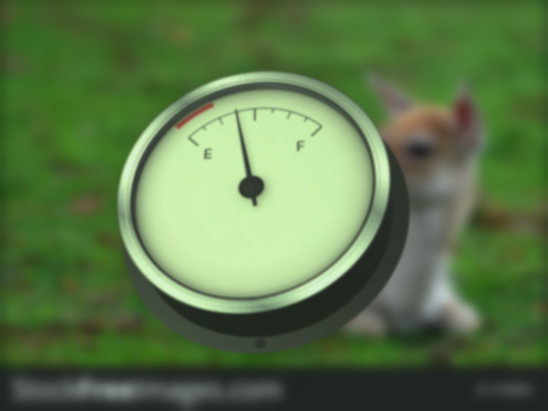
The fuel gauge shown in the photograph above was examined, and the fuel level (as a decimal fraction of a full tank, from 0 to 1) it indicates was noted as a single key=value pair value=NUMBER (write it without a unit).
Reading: value=0.375
